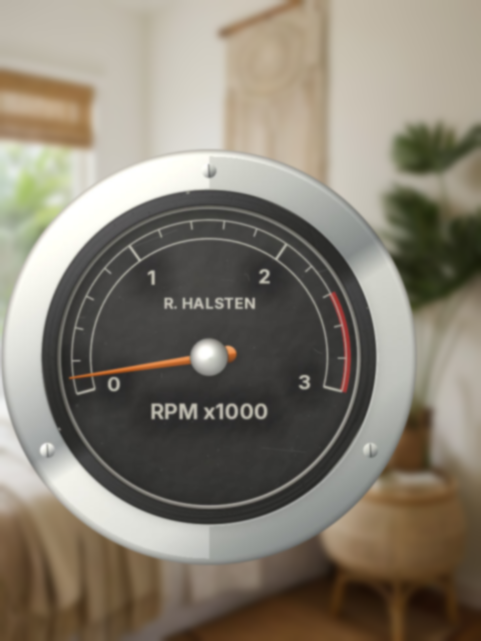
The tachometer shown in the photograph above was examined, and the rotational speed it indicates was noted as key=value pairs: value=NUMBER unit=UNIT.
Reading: value=100 unit=rpm
